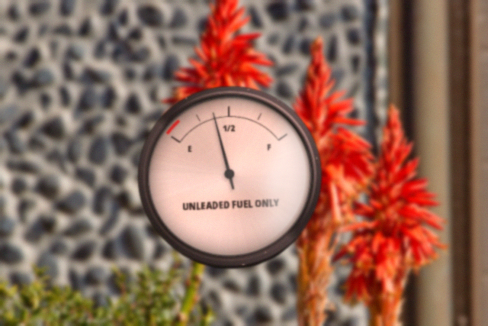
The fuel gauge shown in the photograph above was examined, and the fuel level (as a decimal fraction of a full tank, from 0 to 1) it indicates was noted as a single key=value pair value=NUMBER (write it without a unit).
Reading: value=0.375
